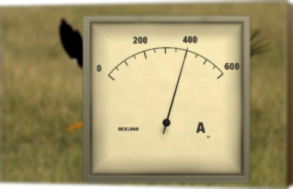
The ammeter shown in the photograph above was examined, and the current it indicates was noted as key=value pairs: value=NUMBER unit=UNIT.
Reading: value=400 unit=A
